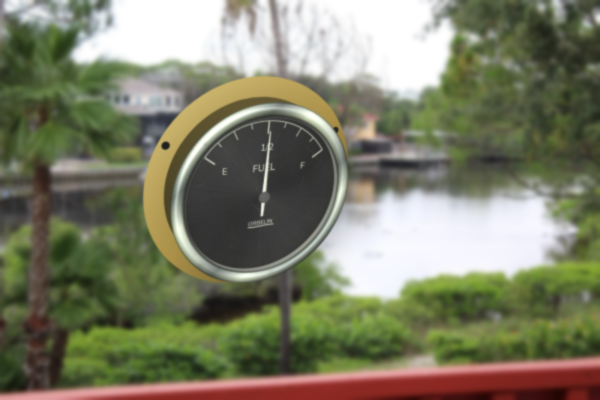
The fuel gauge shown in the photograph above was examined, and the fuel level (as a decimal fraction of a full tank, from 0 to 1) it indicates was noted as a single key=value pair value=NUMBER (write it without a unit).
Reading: value=0.5
